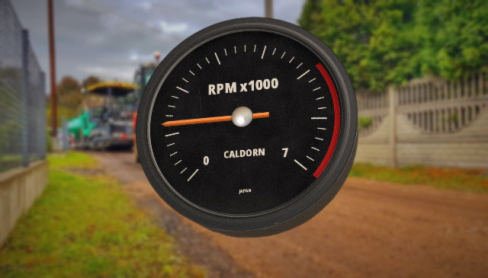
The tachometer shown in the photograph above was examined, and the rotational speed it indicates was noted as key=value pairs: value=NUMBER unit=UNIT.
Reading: value=1200 unit=rpm
